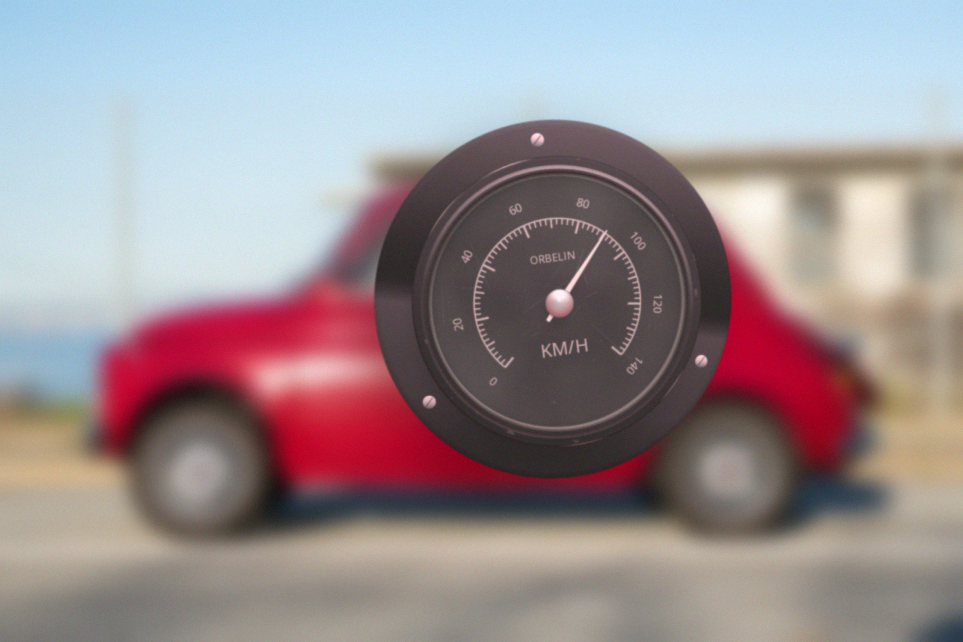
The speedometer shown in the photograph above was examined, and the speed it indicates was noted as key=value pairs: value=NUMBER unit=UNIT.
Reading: value=90 unit=km/h
